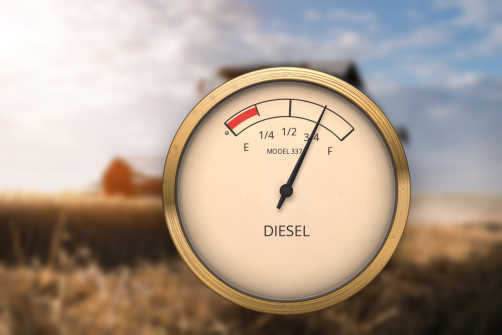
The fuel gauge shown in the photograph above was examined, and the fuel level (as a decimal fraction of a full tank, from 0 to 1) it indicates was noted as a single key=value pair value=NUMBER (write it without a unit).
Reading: value=0.75
